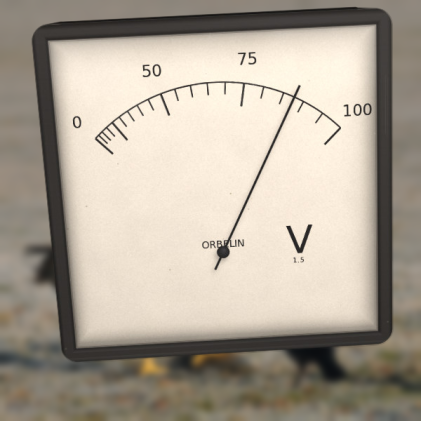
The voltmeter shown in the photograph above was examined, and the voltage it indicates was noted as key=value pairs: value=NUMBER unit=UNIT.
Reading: value=87.5 unit=V
